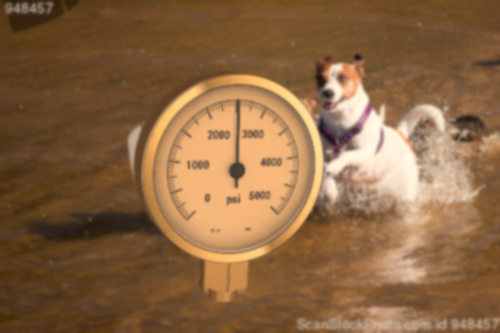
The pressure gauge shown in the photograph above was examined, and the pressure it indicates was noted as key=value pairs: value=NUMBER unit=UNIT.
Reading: value=2500 unit=psi
